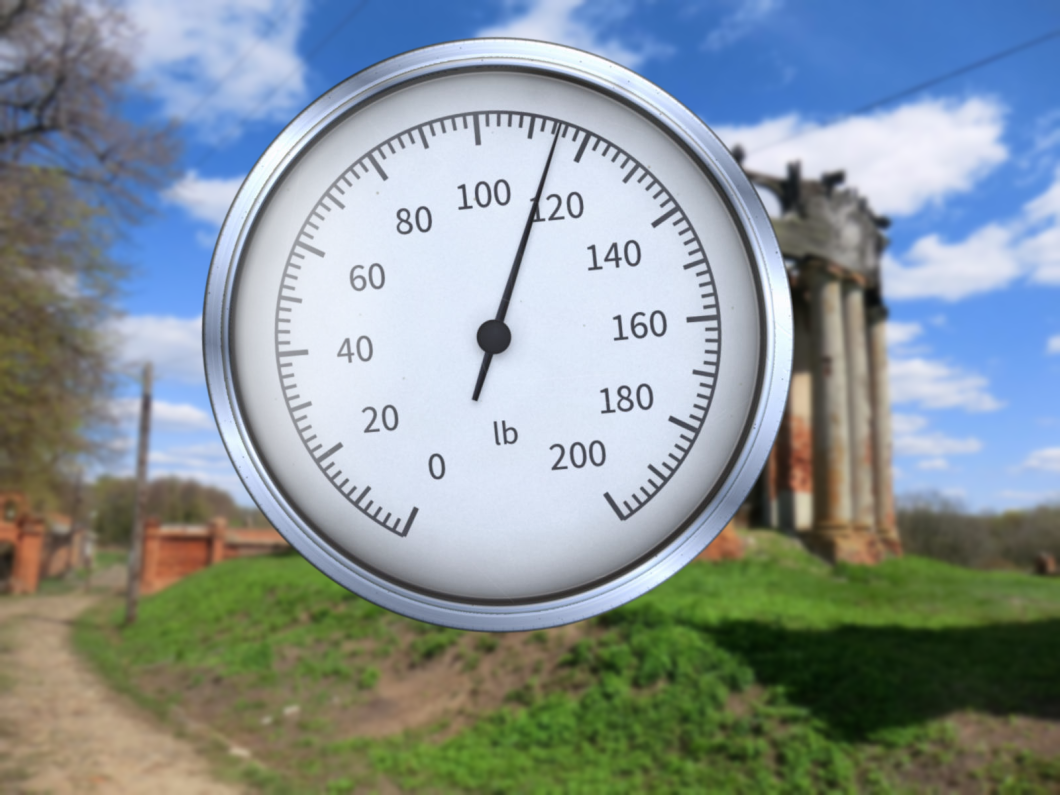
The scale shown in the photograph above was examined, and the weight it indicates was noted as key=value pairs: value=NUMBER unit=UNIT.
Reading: value=115 unit=lb
